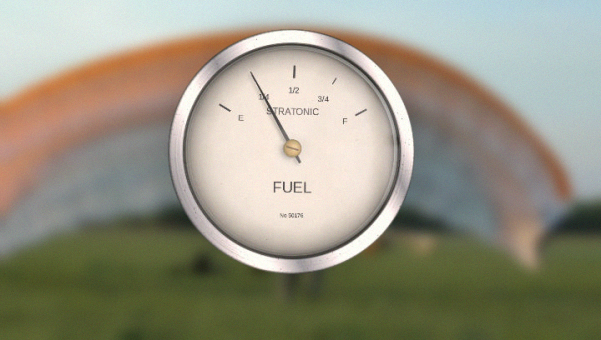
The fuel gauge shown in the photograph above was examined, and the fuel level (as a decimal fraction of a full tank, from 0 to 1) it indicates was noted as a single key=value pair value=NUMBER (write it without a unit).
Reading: value=0.25
